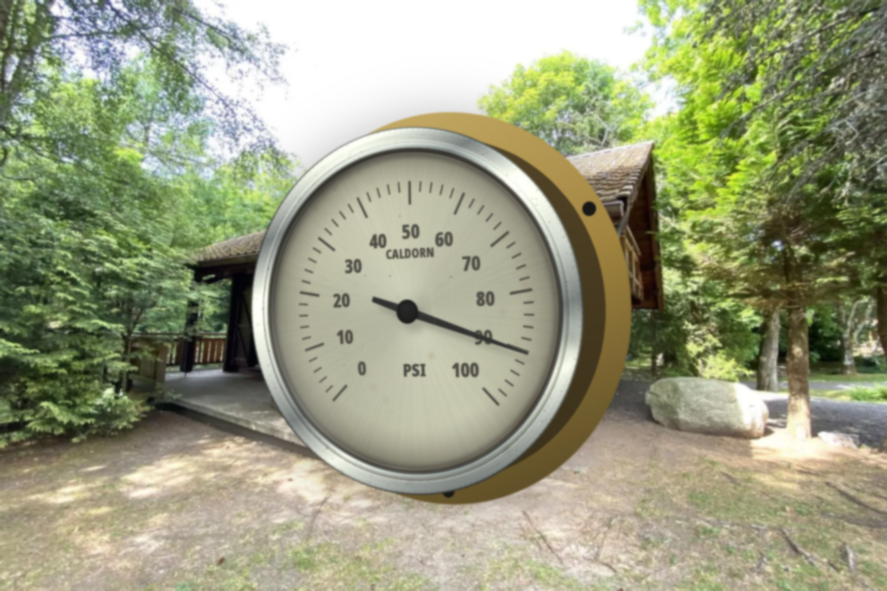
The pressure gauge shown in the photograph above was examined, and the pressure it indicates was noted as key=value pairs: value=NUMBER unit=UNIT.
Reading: value=90 unit=psi
